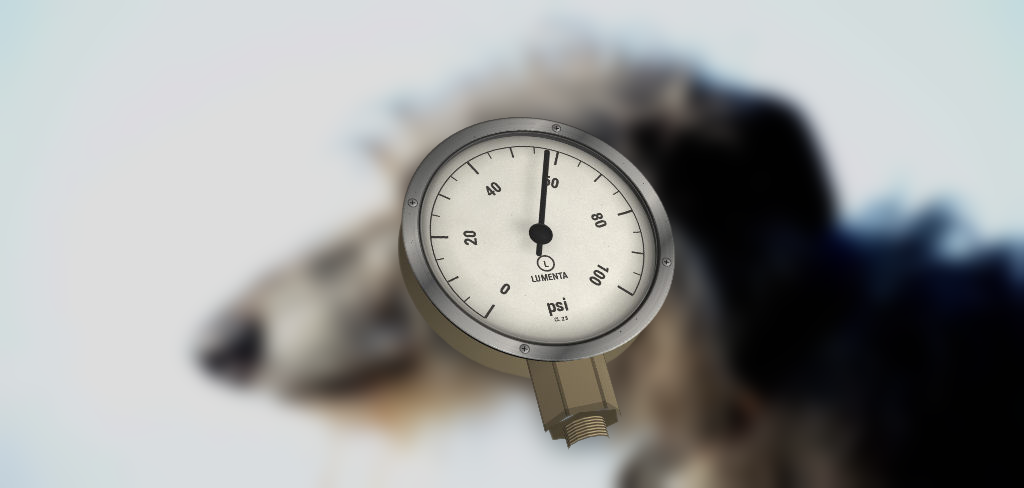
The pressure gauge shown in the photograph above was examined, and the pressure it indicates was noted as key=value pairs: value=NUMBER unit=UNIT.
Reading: value=57.5 unit=psi
